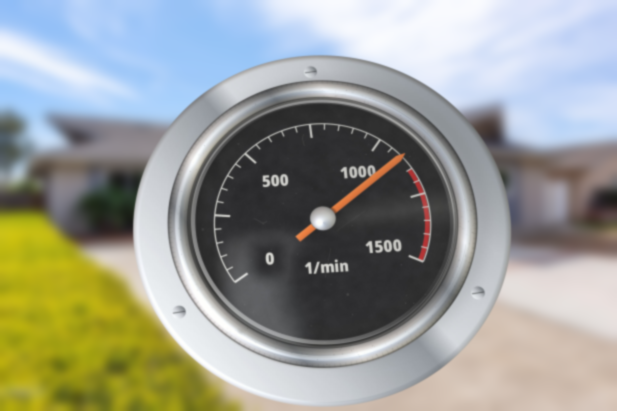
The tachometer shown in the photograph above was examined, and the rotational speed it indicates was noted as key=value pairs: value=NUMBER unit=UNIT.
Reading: value=1100 unit=rpm
